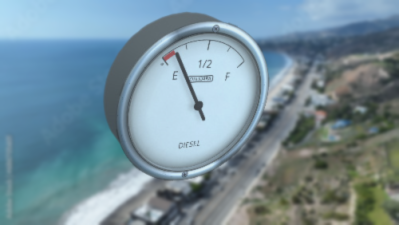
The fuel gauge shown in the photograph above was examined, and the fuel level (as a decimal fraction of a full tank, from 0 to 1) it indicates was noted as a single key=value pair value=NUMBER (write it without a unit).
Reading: value=0.125
